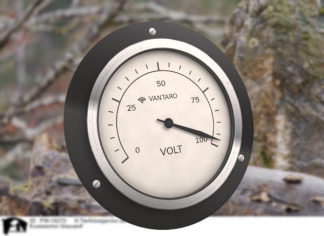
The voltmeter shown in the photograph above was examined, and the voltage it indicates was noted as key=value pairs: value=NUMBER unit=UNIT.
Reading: value=97.5 unit=V
